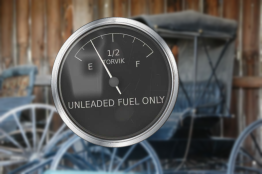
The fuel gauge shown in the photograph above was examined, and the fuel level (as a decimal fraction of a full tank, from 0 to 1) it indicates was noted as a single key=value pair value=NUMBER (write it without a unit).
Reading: value=0.25
